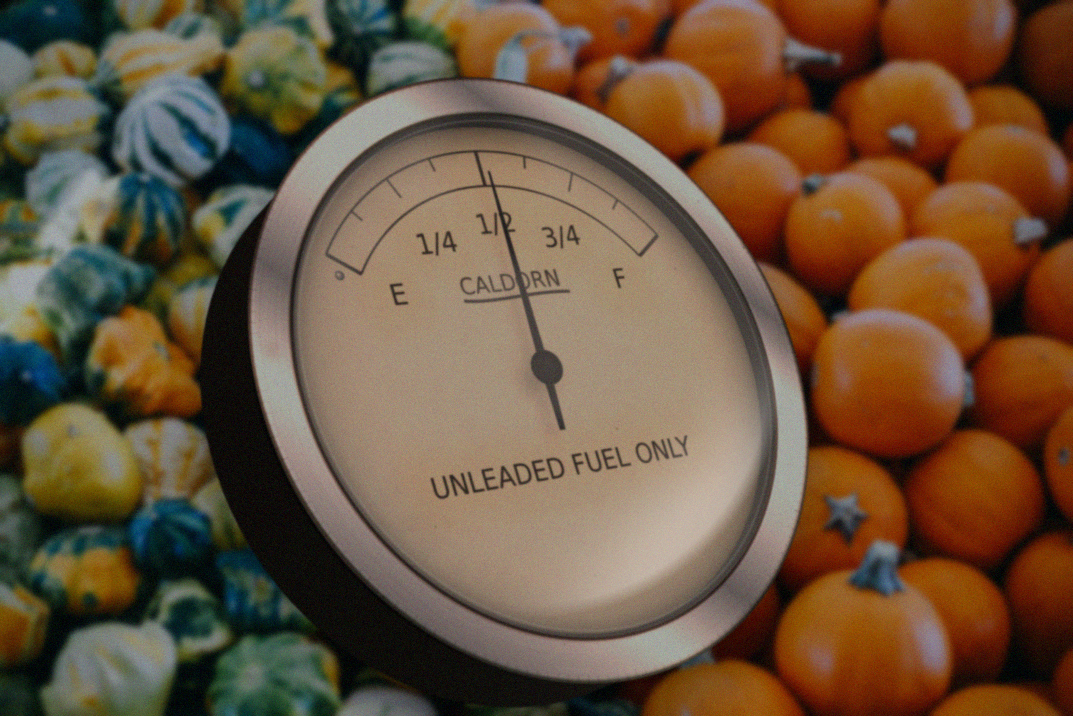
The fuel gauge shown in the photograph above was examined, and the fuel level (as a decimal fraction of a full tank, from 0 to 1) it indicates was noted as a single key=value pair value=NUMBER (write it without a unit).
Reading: value=0.5
